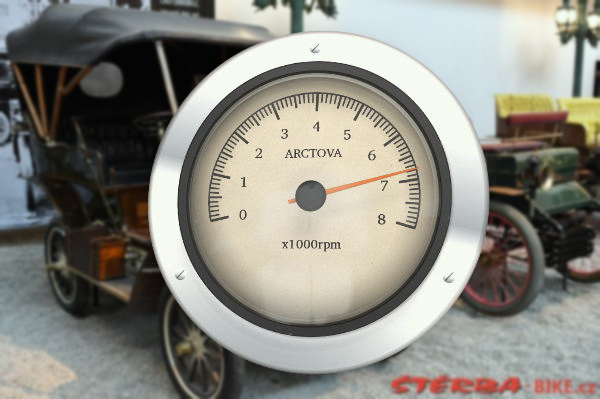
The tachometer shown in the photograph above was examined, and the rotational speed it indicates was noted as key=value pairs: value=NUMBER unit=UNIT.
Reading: value=6800 unit=rpm
